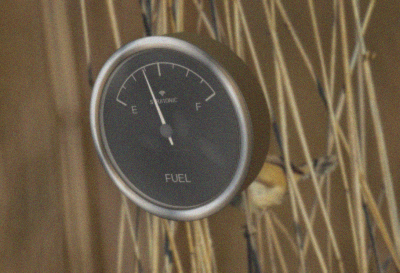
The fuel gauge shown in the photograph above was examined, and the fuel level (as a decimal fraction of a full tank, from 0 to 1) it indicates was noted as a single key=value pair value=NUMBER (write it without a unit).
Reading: value=0.375
